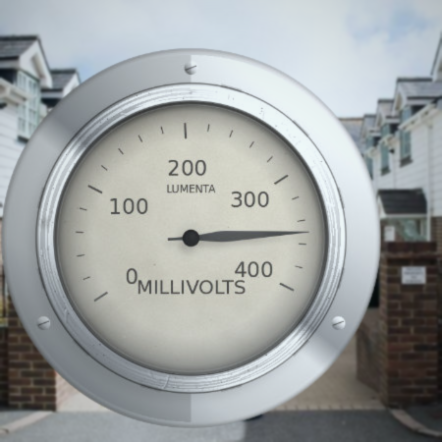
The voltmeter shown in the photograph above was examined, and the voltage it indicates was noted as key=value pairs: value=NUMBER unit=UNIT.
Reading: value=350 unit=mV
